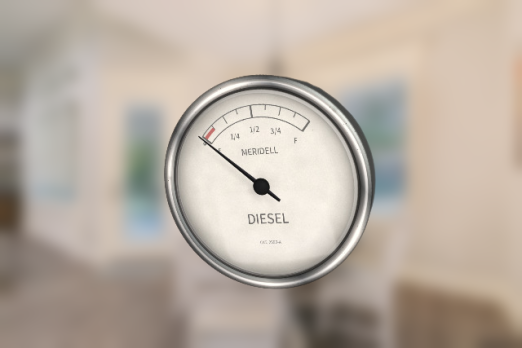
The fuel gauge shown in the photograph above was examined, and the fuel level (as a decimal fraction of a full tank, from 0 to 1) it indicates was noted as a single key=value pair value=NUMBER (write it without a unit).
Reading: value=0
